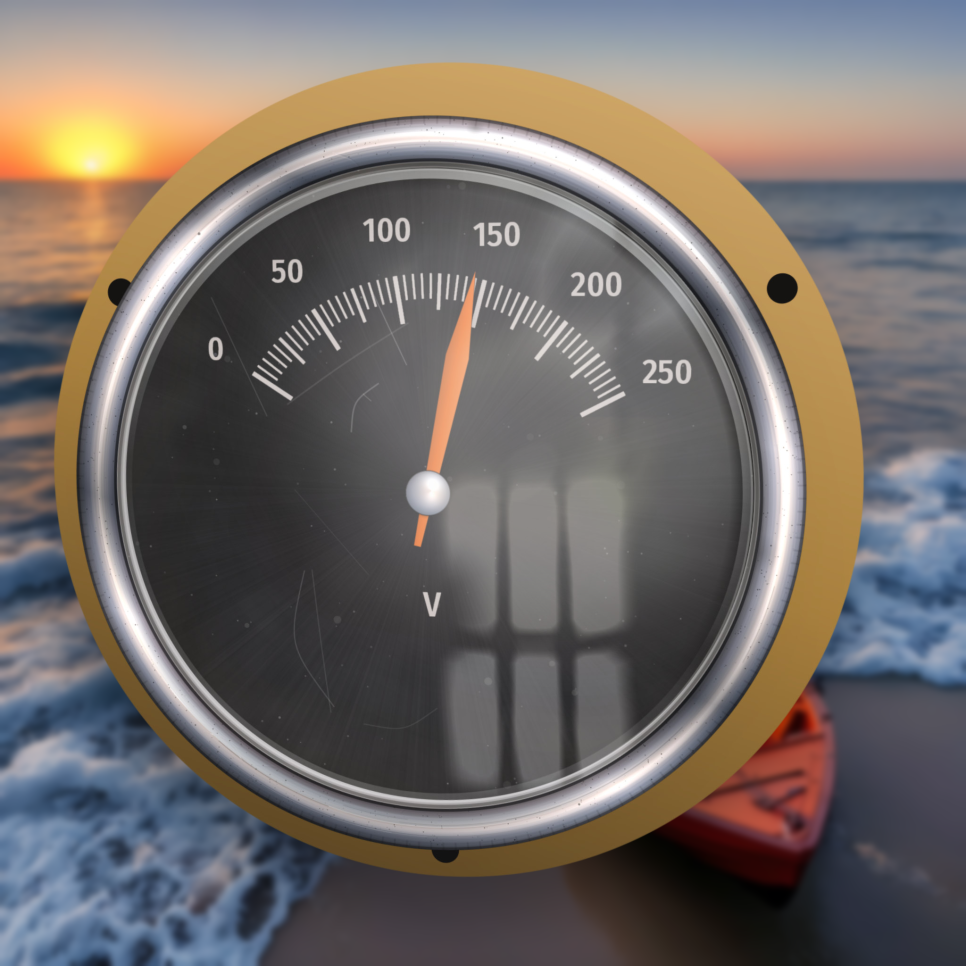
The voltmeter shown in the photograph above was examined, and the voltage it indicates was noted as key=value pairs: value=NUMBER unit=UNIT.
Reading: value=145 unit=V
